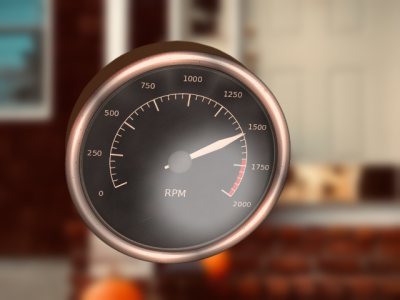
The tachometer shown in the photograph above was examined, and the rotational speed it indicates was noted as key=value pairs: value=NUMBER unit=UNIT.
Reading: value=1500 unit=rpm
